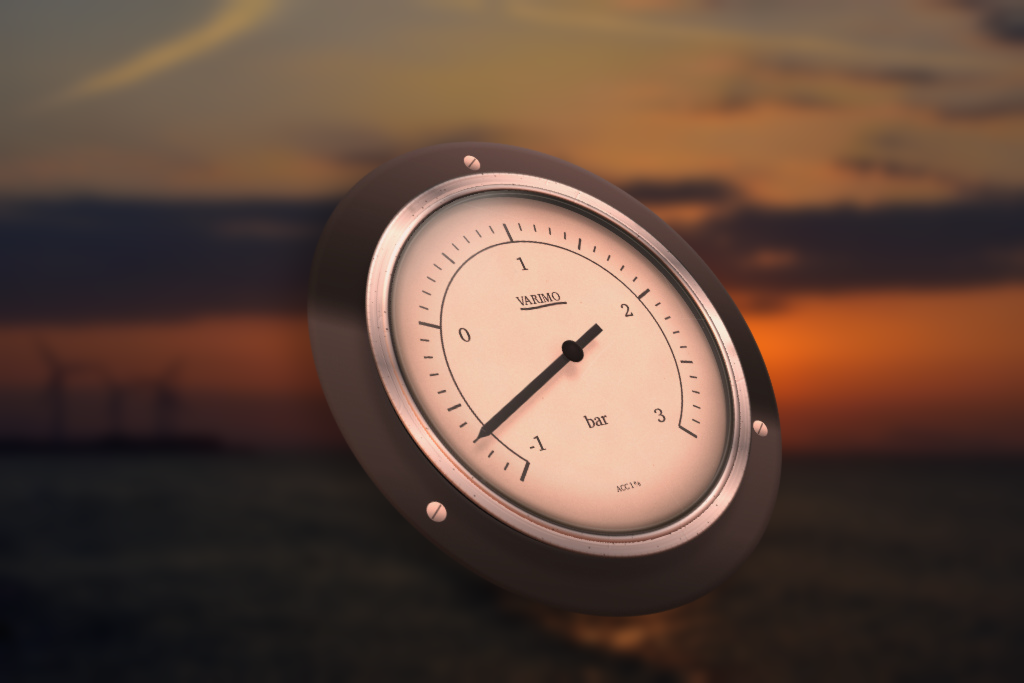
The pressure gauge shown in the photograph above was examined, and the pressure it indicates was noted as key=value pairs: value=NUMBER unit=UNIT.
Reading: value=-0.7 unit=bar
